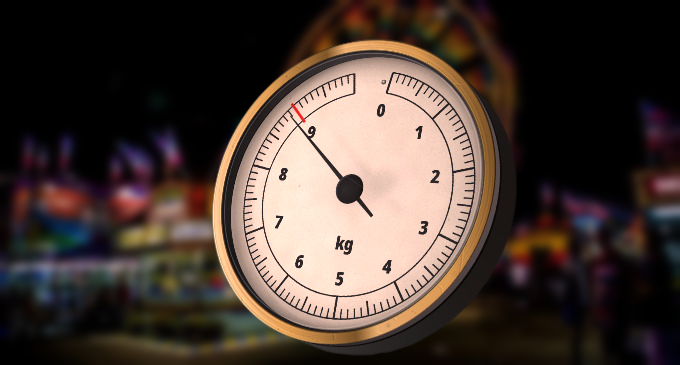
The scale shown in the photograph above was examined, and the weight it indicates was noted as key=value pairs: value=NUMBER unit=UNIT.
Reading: value=8.9 unit=kg
